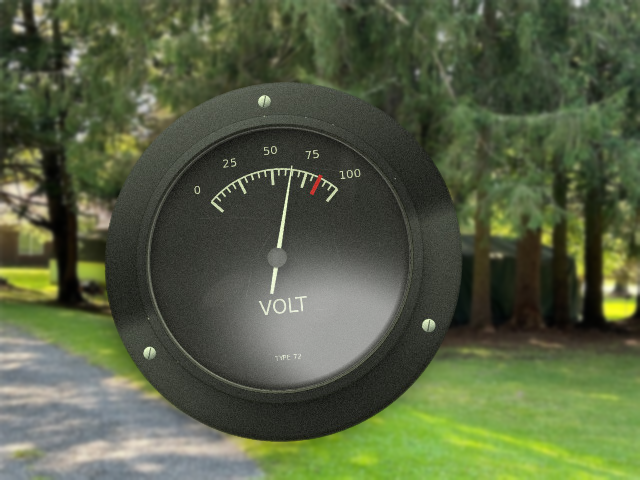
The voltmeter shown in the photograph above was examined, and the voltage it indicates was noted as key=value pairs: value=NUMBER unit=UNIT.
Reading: value=65 unit=V
